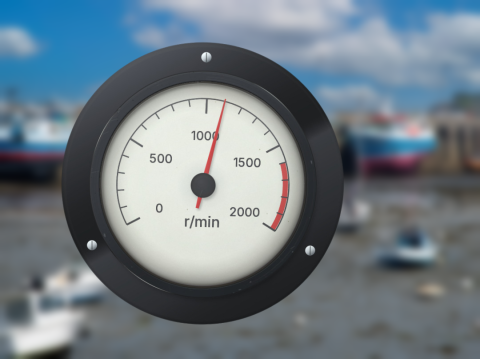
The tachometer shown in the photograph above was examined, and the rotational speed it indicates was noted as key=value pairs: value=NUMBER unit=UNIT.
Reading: value=1100 unit=rpm
